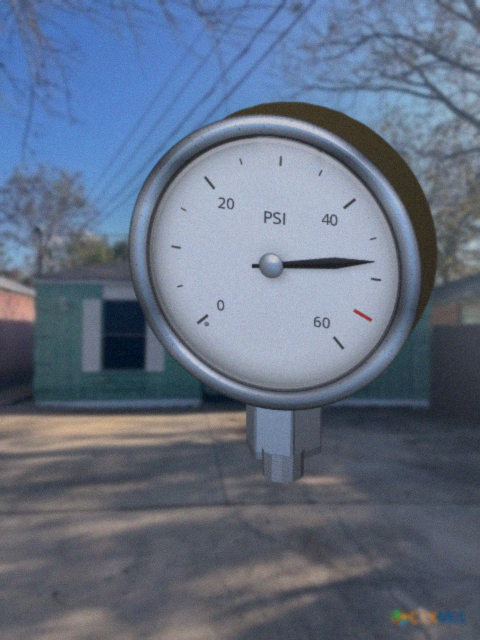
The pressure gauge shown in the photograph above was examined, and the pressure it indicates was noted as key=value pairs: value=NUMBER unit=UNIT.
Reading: value=47.5 unit=psi
